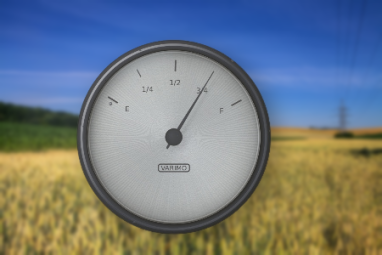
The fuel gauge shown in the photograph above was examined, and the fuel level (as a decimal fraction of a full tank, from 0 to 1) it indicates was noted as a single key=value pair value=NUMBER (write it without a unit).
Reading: value=0.75
